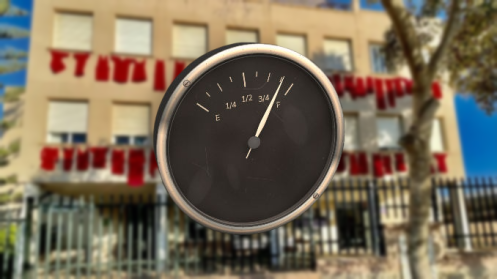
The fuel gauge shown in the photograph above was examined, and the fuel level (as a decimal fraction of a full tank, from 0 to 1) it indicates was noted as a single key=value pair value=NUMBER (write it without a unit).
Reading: value=0.875
